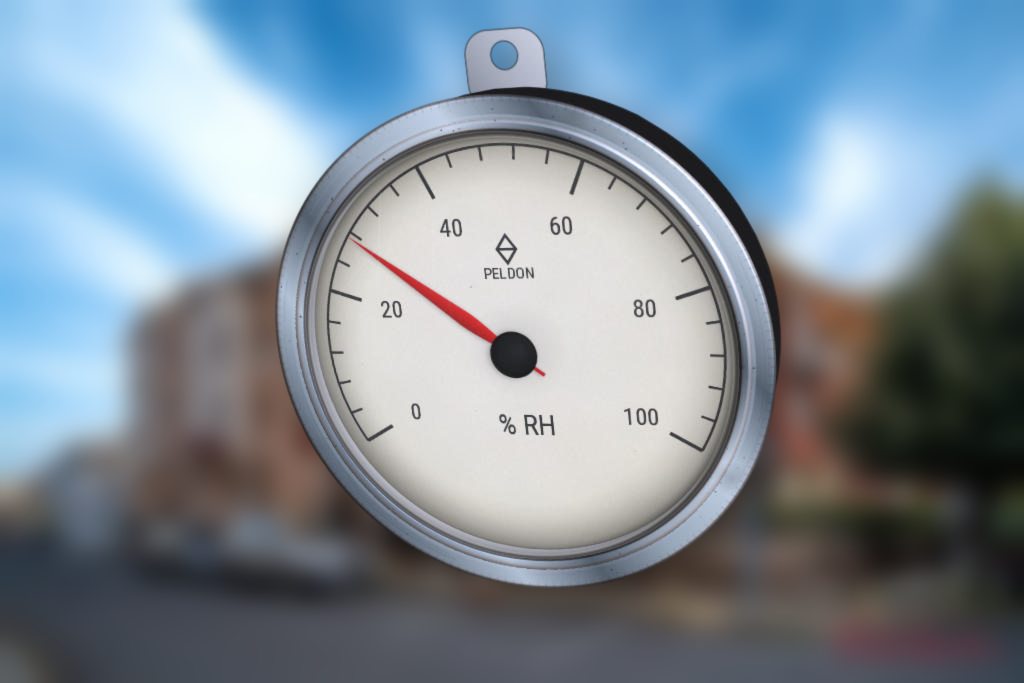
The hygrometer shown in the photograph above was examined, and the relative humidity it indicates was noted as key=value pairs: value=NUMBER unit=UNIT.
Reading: value=28 unit=%
